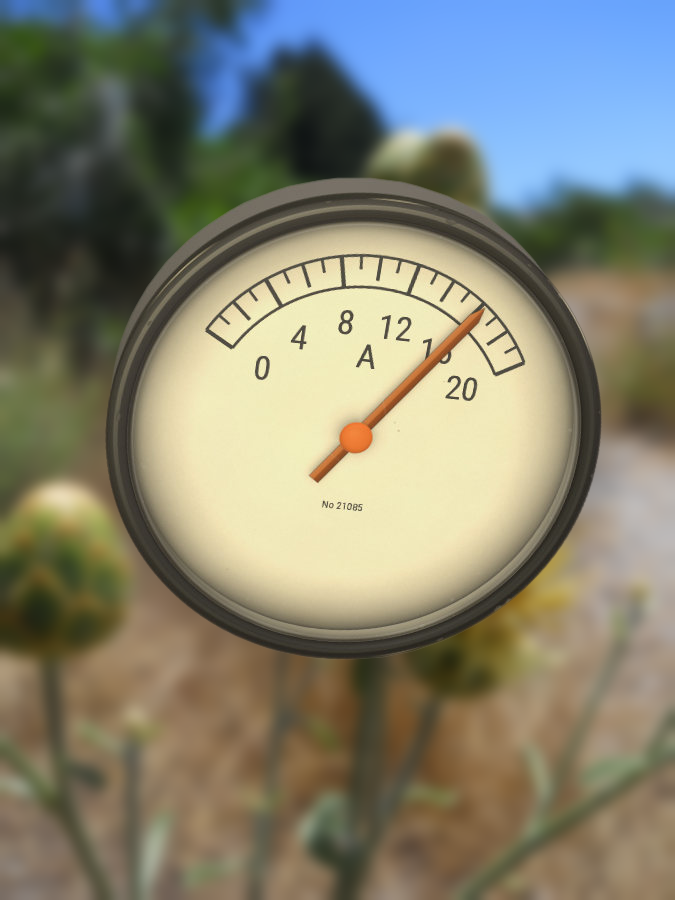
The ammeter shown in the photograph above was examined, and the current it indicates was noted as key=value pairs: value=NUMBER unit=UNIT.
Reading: value=16 unit=A
